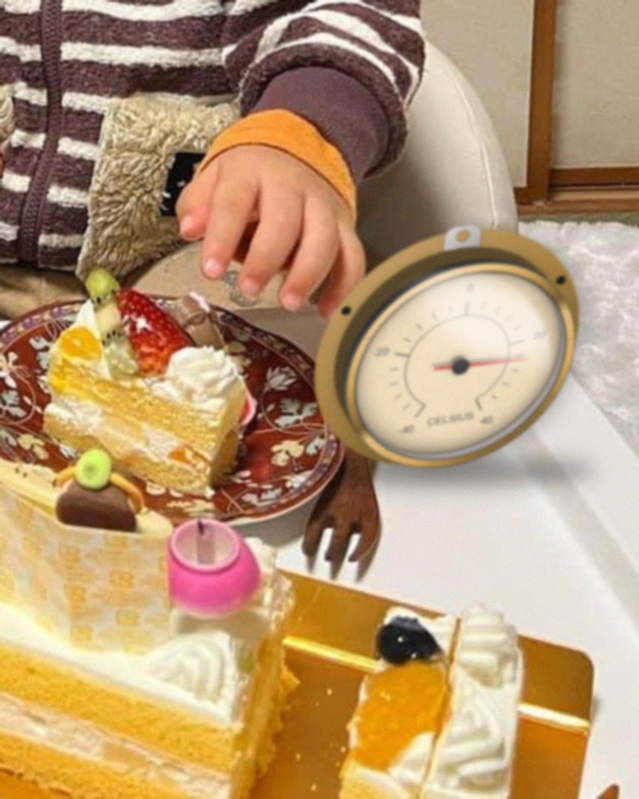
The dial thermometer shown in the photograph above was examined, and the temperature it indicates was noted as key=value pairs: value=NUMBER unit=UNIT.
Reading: value=24 unit=°C
